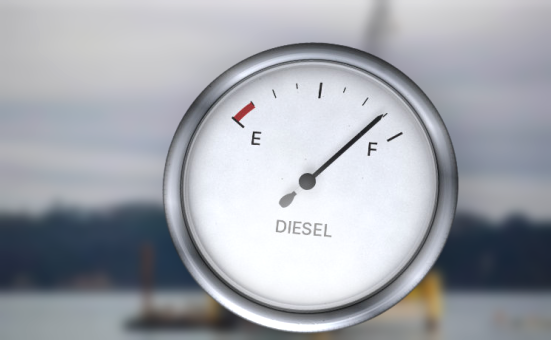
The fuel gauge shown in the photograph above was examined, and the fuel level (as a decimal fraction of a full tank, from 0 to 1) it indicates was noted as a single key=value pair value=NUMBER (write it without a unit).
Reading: value=0.875
